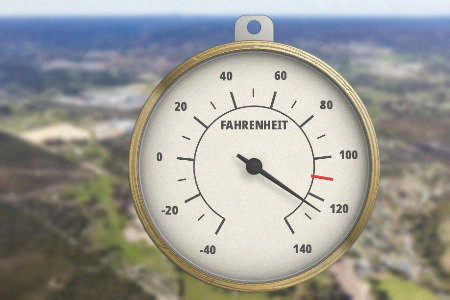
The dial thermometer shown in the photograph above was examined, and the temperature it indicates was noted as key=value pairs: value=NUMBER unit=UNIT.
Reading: value=125 unit=°F
